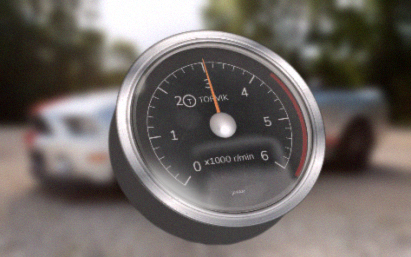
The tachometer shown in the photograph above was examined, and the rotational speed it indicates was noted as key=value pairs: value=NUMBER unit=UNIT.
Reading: value=3000 unit=rpm
